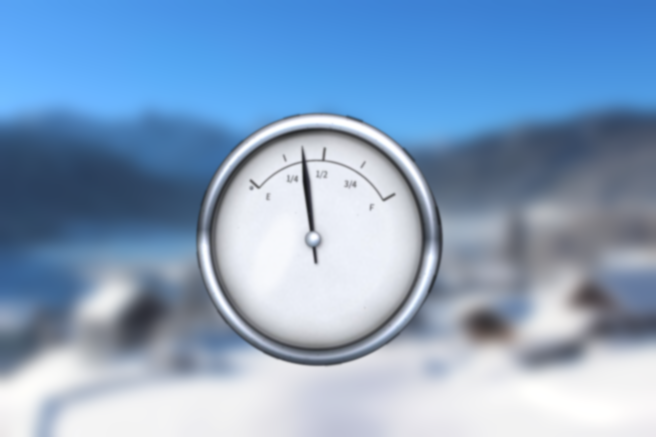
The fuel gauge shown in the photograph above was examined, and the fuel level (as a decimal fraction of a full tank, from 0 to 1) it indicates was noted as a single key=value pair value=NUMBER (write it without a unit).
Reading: value=0.375
